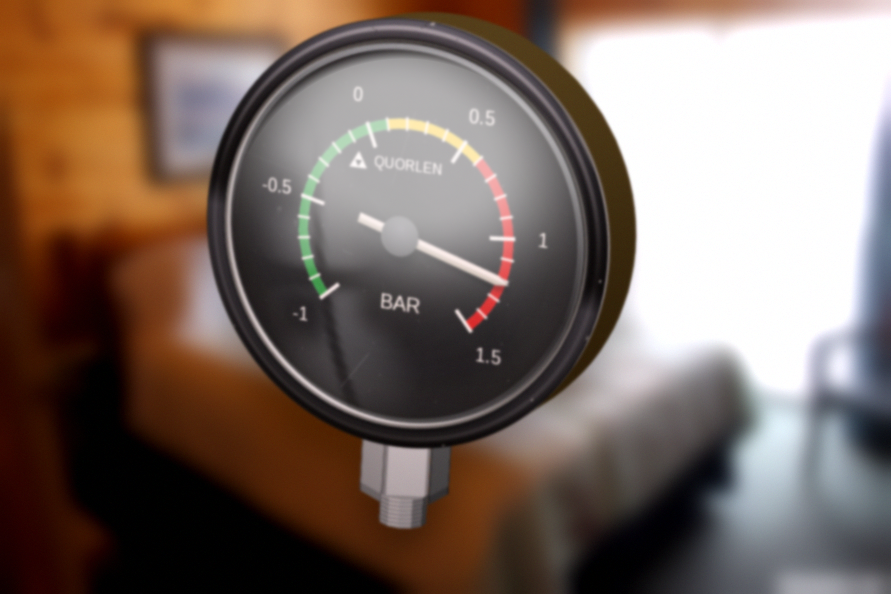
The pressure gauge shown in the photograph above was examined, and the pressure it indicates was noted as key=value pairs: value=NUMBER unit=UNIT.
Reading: value=1.2 unit=bar
